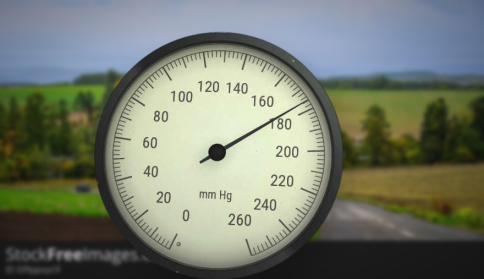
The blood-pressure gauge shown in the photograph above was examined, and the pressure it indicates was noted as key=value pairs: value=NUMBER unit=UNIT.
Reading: value=176 unit=mmHg
